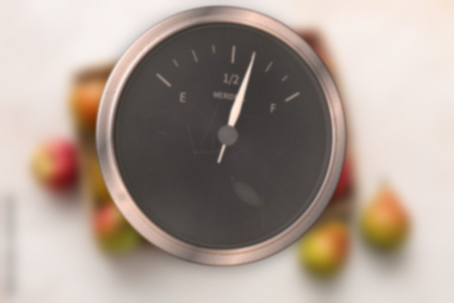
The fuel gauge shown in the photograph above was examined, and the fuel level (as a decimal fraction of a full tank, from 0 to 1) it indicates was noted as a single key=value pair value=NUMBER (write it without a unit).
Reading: value=0.625
